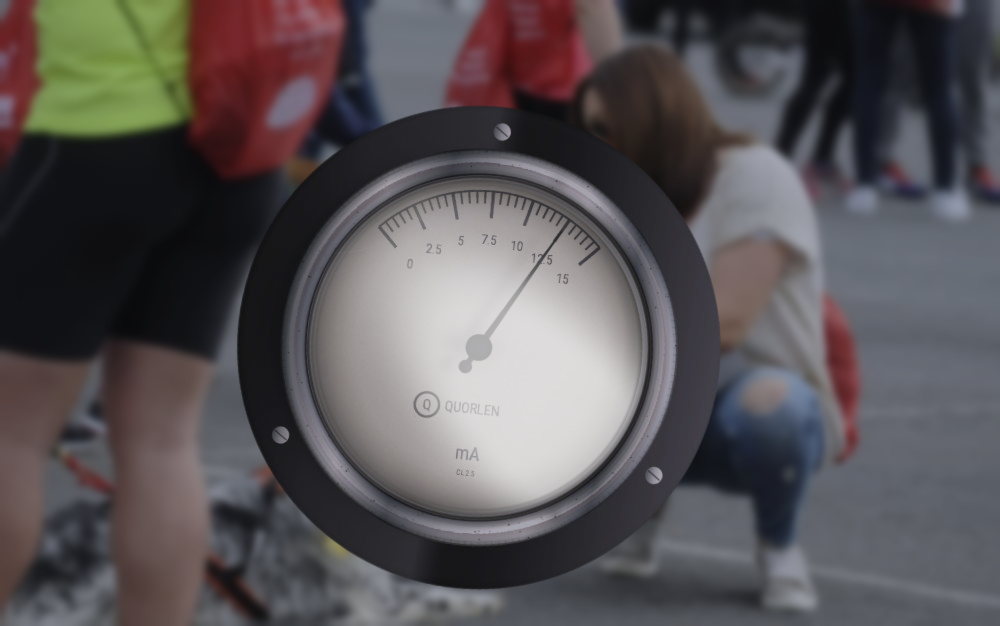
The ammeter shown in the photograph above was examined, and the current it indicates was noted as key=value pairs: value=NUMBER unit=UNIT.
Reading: value=12.5 unit=mA
